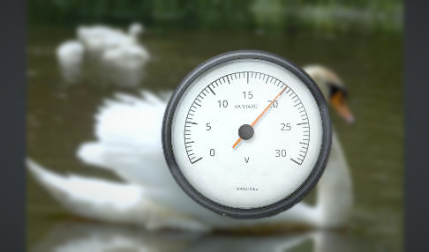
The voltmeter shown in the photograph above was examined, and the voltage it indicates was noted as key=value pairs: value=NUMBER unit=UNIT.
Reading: value=20 unit=V
